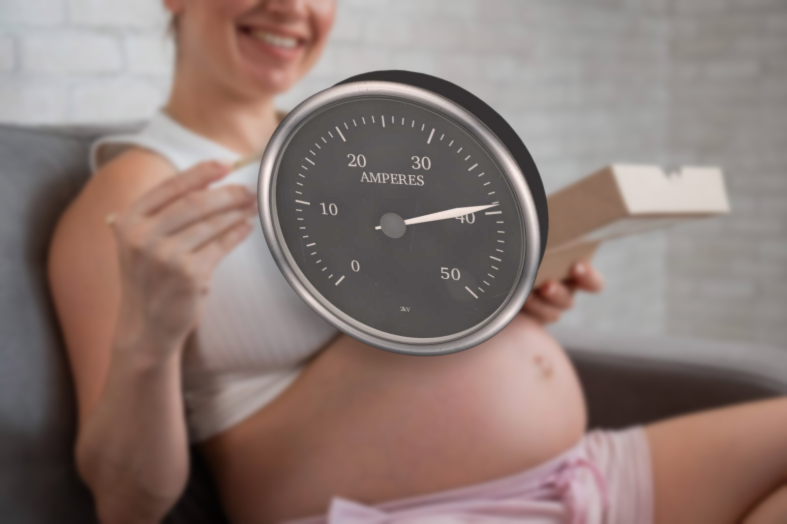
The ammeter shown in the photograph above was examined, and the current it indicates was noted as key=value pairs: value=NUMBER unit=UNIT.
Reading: value=39 unit=A
